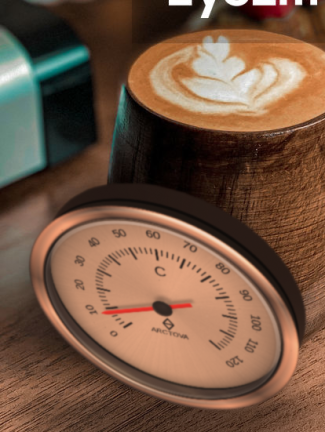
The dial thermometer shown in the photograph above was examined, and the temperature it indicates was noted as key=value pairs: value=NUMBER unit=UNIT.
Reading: value=10 unit=°C
